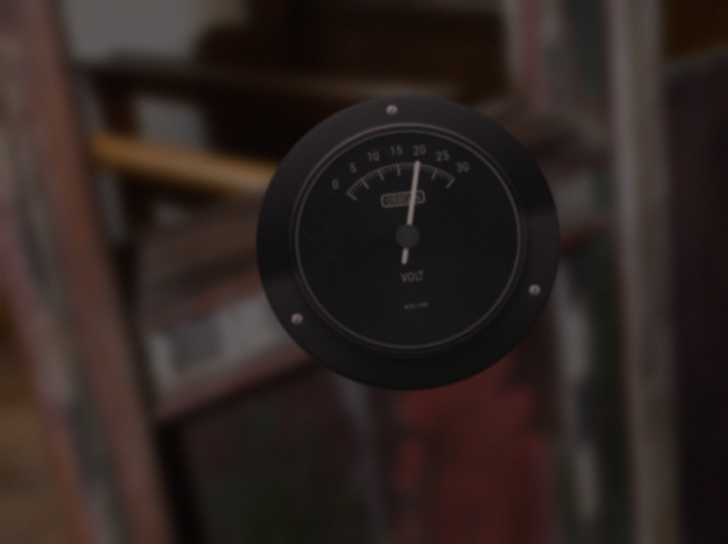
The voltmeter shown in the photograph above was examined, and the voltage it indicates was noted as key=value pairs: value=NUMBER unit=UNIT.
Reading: value=20 unit=V
